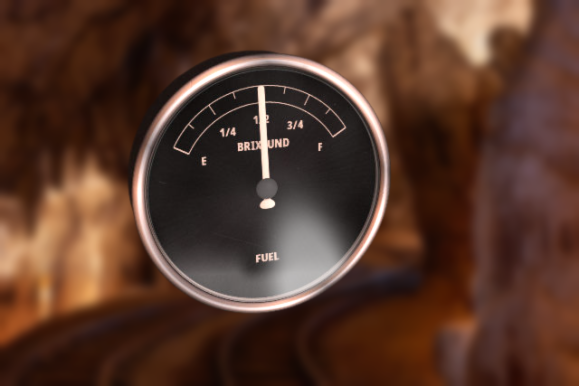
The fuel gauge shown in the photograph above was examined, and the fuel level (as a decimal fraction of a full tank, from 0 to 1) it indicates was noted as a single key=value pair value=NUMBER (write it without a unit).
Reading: value=0.5
